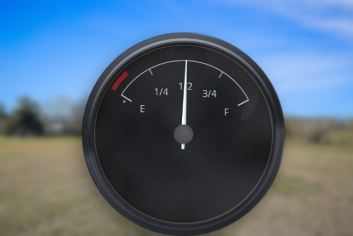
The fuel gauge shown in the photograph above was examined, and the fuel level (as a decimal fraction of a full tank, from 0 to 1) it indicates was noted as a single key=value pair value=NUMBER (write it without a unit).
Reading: value=0.5
